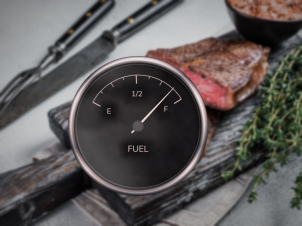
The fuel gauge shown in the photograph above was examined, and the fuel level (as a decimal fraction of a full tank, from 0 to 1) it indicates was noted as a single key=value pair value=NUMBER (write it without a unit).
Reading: value=0.875
